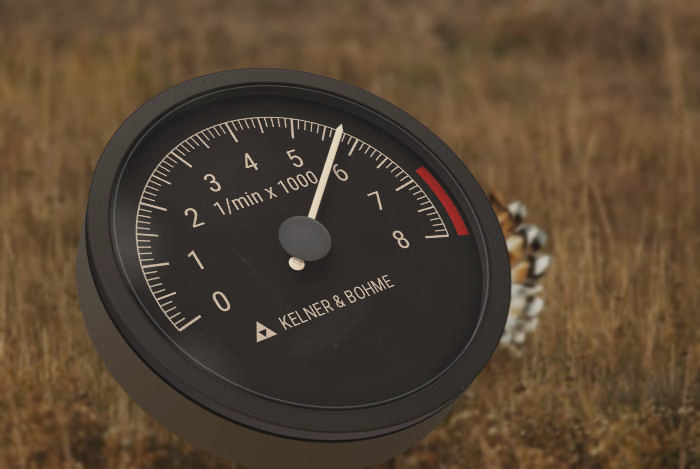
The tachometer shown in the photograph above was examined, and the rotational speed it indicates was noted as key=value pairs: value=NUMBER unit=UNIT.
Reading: value=5700 unit=rpm
